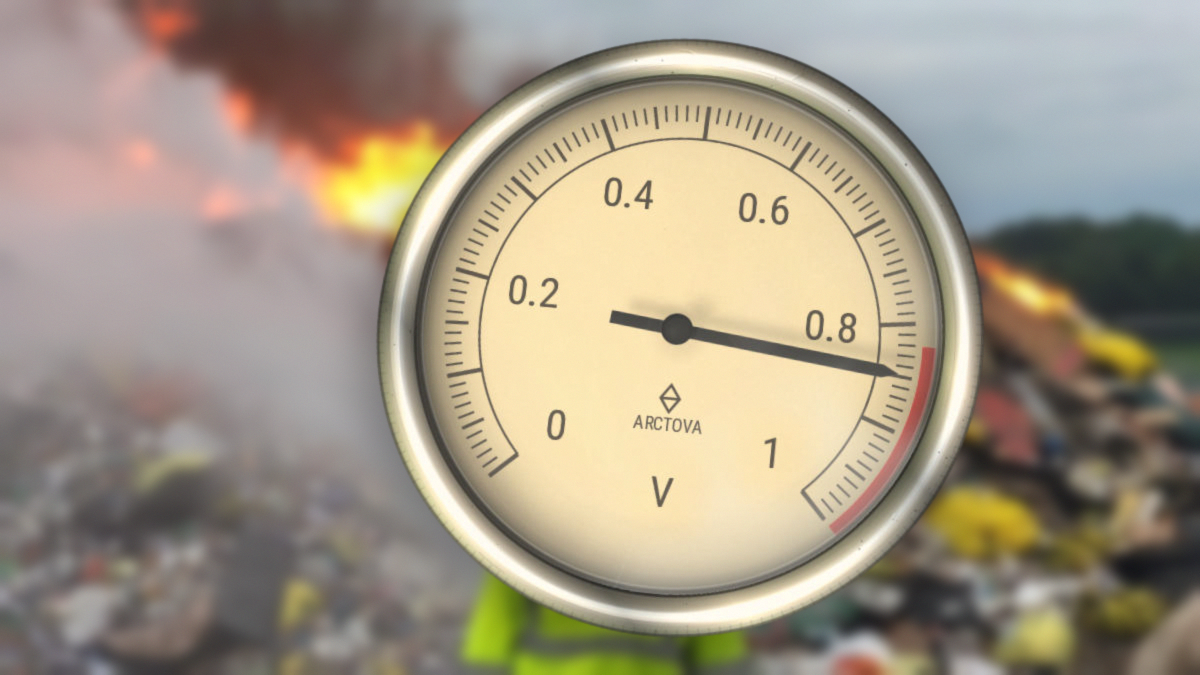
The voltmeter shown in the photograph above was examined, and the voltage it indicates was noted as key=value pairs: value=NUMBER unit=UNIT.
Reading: value=0.85 unit=V
